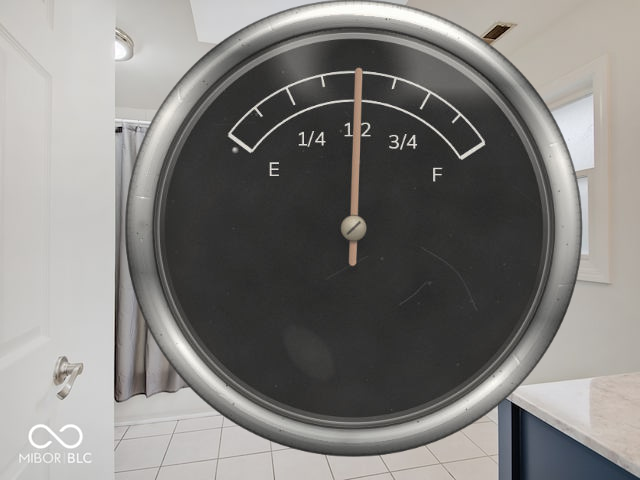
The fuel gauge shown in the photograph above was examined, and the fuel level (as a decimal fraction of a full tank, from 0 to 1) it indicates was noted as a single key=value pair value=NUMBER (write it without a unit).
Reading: value=0.5
